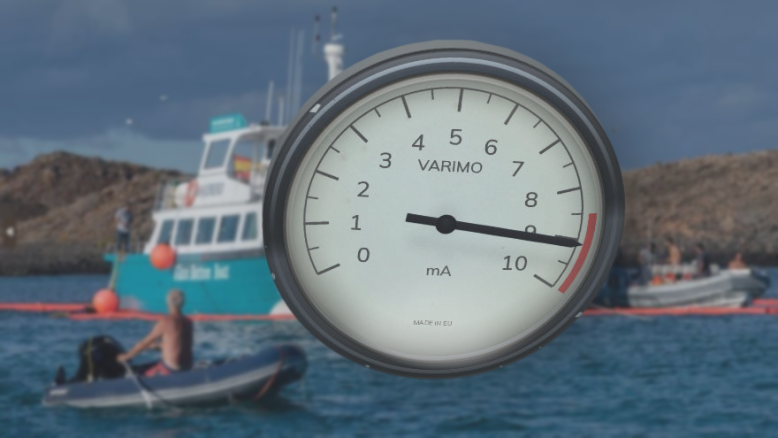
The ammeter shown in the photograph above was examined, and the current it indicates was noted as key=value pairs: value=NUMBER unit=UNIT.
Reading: value=9 unit=mA
